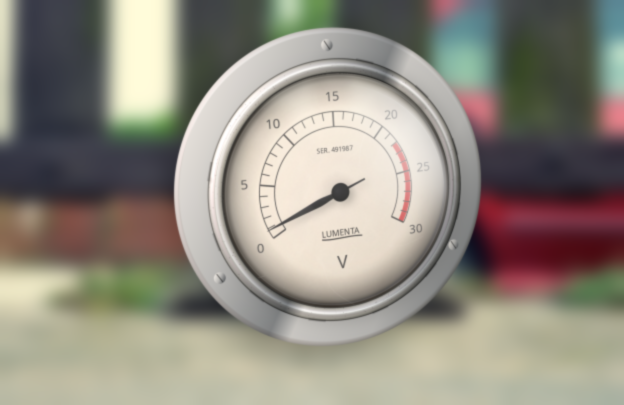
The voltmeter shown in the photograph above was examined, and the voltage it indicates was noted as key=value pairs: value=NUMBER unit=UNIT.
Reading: value=1 unit=V
